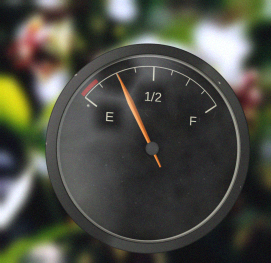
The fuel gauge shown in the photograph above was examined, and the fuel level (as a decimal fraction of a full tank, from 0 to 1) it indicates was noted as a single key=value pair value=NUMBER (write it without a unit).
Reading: value=0.25
